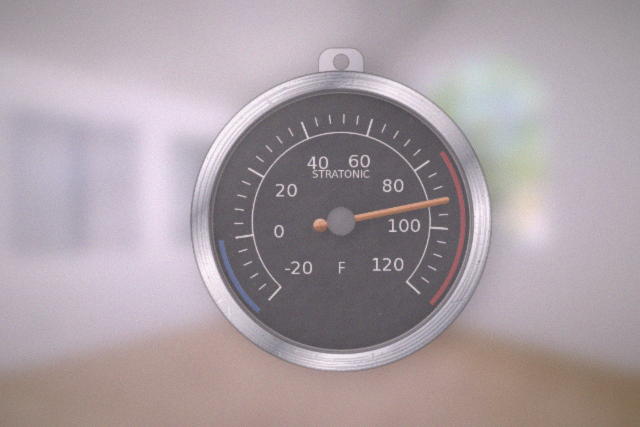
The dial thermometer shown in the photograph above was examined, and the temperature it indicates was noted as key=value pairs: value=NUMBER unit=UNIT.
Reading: value=92 unit=°F
